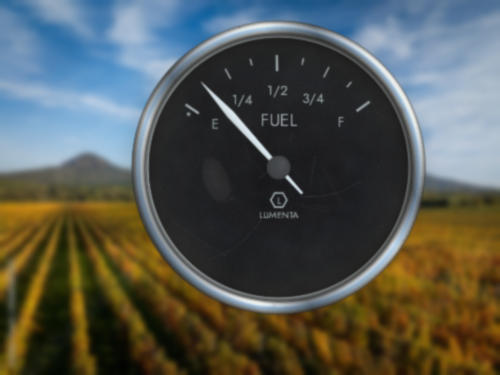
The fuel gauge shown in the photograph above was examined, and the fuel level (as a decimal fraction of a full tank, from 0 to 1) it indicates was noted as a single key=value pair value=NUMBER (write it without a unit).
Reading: value=0.125
